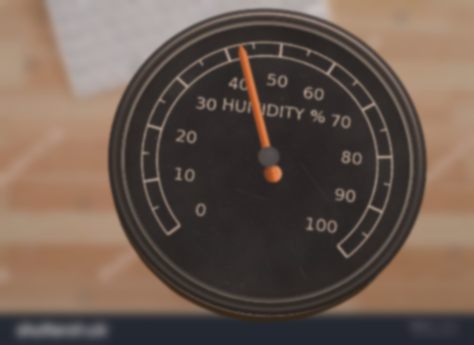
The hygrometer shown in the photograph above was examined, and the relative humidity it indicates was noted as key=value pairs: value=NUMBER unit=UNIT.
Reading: value=42.5 unit=%
